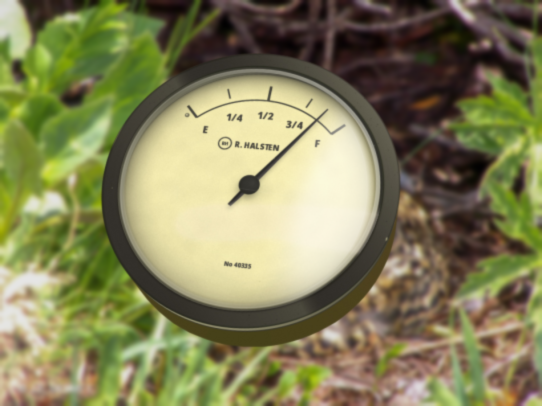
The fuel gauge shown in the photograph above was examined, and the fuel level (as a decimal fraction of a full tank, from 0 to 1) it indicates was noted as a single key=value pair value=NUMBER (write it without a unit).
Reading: value=0.875
